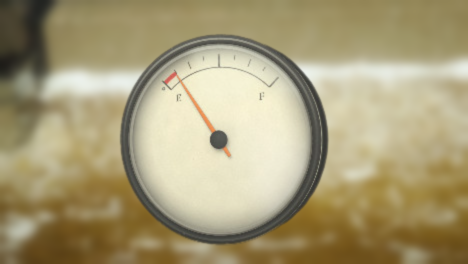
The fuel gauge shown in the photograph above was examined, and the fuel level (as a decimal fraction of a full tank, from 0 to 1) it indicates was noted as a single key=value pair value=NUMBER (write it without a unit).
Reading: value=0.125
